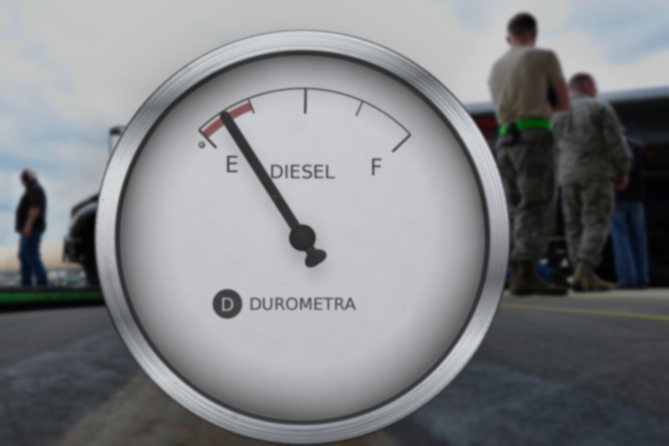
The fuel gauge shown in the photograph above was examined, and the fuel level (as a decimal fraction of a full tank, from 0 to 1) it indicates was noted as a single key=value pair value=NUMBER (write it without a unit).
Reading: value=0.125
